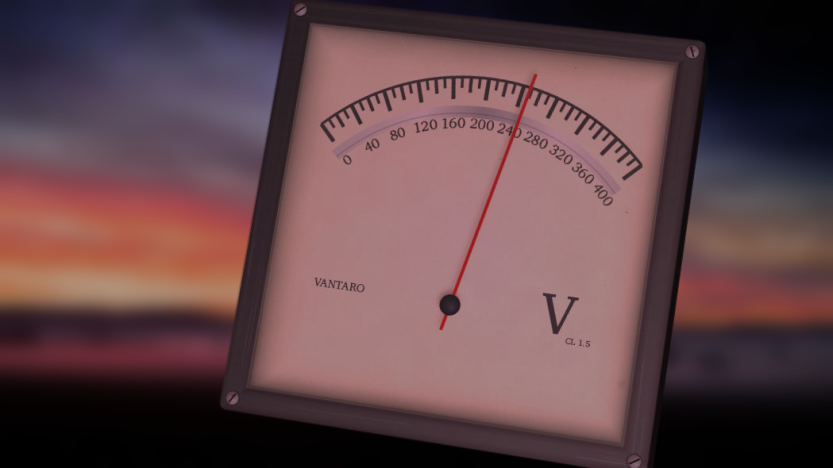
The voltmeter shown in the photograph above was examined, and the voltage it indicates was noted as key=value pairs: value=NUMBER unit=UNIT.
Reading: value=250 unit=V
